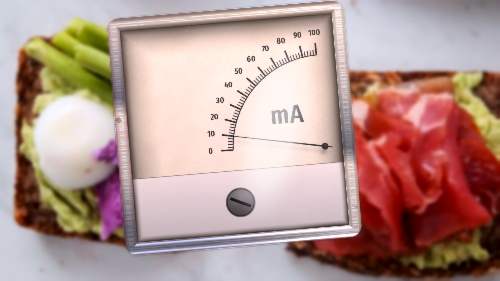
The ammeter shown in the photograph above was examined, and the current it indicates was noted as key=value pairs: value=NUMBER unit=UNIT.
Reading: value=10 unit=mA
